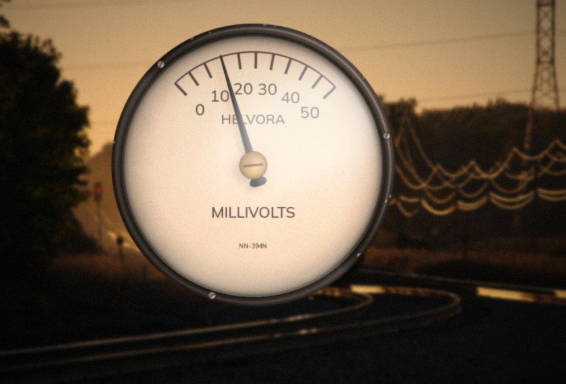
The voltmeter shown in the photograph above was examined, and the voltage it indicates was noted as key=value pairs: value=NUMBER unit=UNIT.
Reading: value=15 unit=mV
